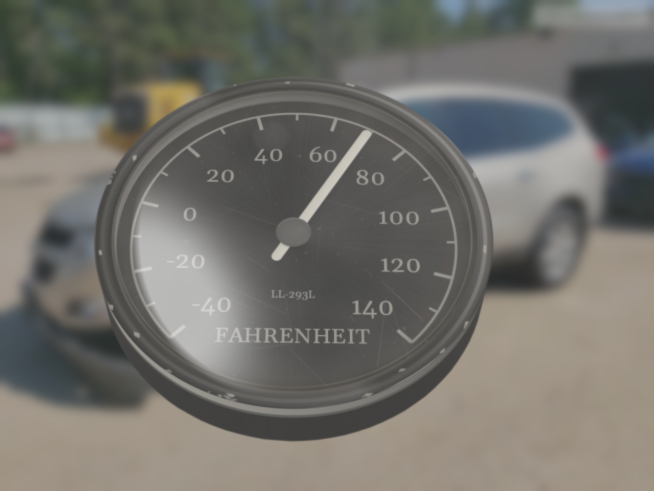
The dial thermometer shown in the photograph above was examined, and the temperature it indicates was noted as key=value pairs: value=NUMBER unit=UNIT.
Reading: value=70 unit=°F
